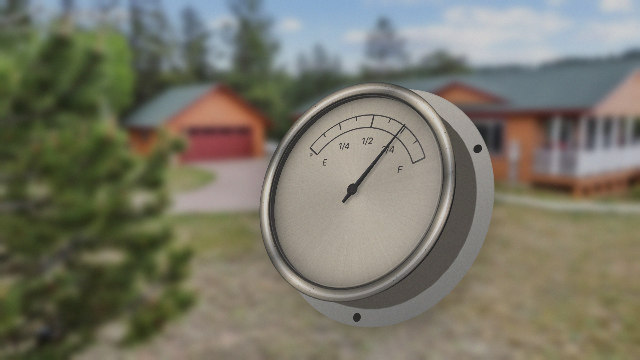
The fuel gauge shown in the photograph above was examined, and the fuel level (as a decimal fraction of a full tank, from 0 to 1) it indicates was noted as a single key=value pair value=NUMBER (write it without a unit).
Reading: value=0.75
